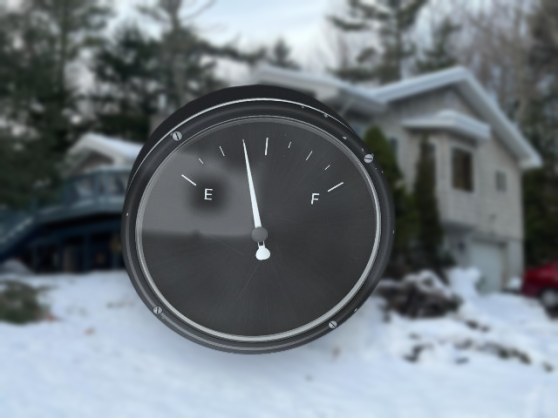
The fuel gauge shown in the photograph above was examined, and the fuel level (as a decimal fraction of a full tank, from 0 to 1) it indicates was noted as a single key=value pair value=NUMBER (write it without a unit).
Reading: value=0.375
